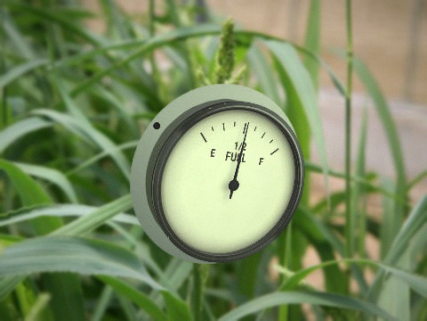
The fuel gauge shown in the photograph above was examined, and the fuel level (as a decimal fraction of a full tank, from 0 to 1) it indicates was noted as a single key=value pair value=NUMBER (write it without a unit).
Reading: value=0.5
